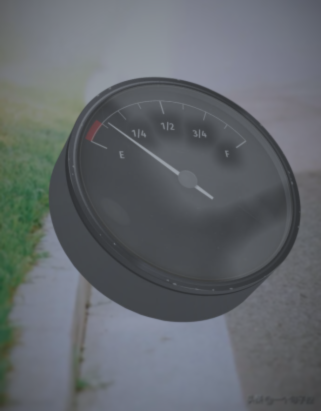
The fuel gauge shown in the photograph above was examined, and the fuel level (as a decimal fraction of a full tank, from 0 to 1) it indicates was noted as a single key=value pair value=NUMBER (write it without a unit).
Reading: value=0.125
